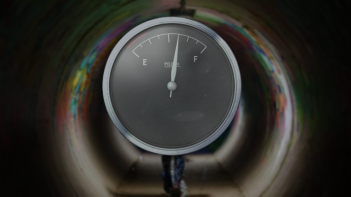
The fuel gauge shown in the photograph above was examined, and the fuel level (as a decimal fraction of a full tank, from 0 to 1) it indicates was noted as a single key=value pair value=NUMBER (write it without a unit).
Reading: value=0.625
